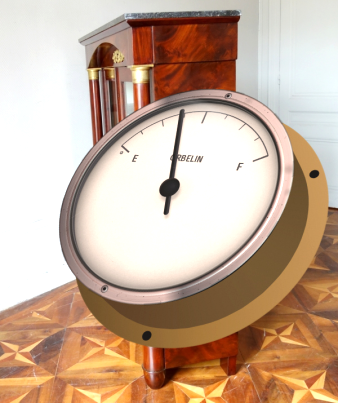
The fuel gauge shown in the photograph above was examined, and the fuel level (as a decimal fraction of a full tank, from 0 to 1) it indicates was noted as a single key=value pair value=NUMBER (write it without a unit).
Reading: value=0.375
